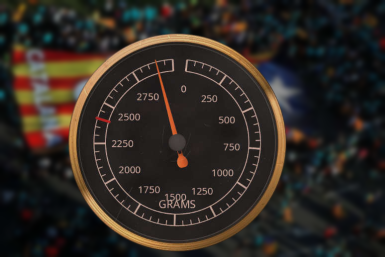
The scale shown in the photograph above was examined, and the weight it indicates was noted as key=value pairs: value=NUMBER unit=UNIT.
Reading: value=2900 unit=g
